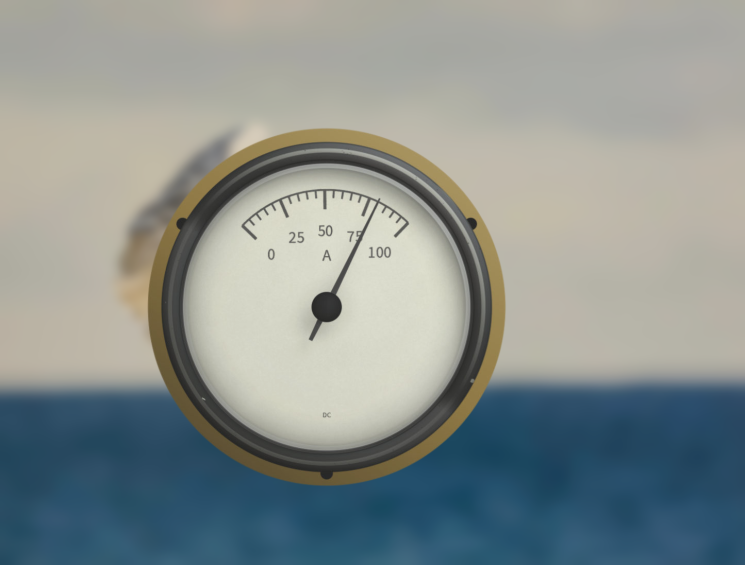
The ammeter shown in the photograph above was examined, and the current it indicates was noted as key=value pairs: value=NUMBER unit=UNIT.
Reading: value=80 unit=A
